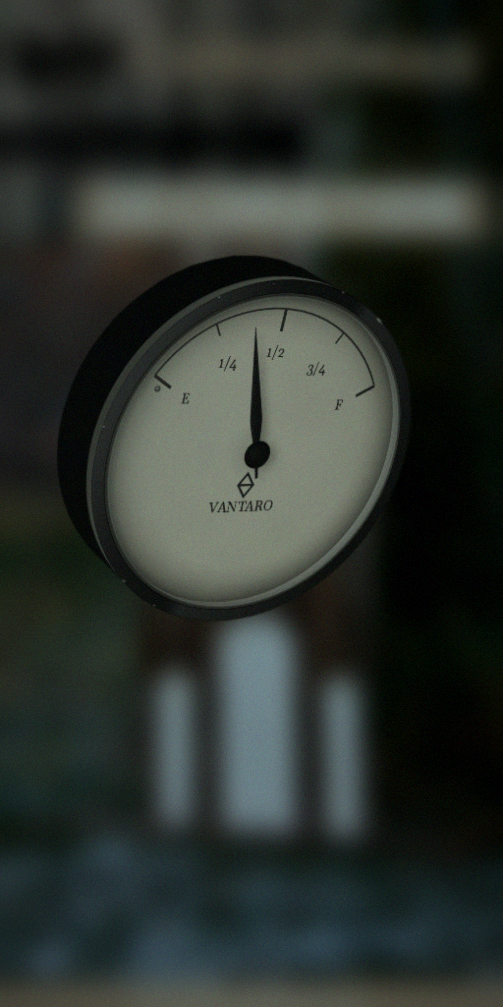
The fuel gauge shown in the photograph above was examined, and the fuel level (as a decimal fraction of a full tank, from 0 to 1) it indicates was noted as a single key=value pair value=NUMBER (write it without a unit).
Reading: value=0.375
